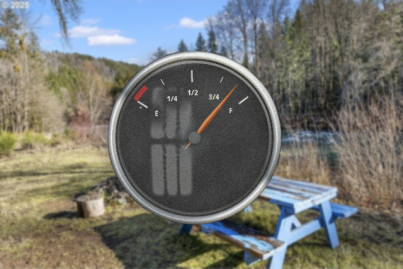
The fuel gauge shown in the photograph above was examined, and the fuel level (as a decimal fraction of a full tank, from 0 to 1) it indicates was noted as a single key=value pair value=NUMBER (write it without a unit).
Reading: value=0.875
